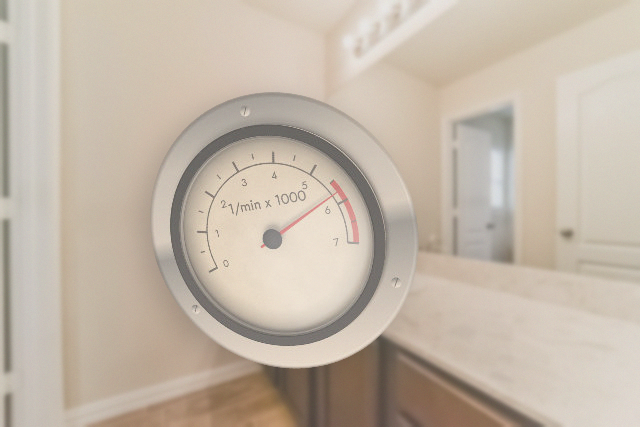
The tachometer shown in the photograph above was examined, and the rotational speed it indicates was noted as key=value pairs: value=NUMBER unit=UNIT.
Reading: value=5750 unit=rpm
